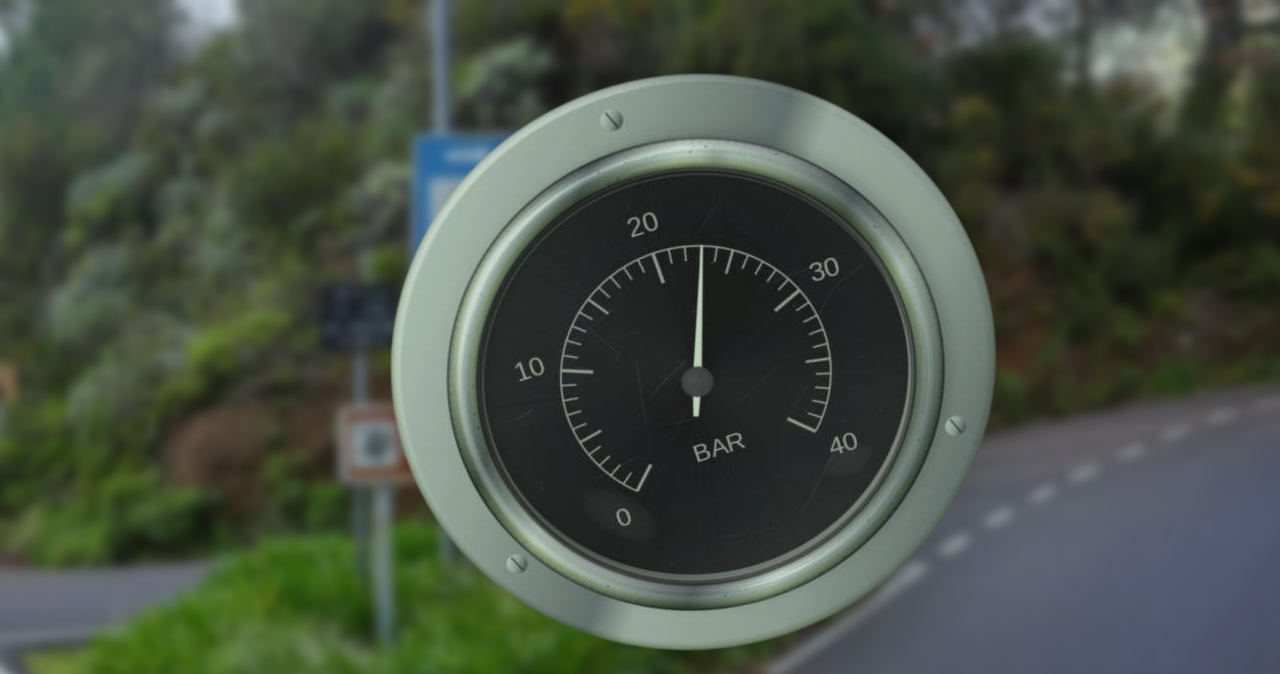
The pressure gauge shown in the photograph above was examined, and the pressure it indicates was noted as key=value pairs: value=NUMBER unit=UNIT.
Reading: value=23 unit=bar
